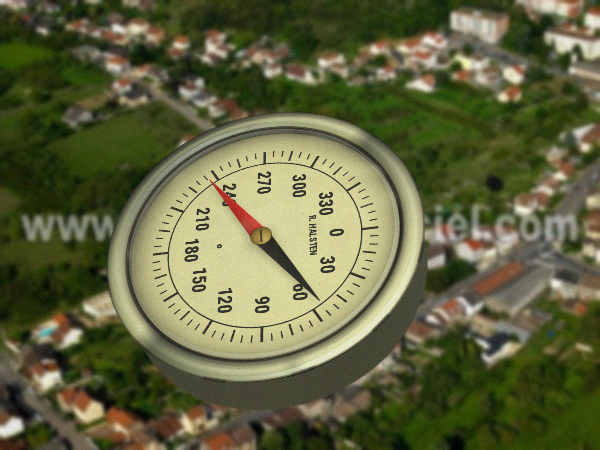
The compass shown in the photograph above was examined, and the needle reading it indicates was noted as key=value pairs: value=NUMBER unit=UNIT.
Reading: value=235 unit=°
